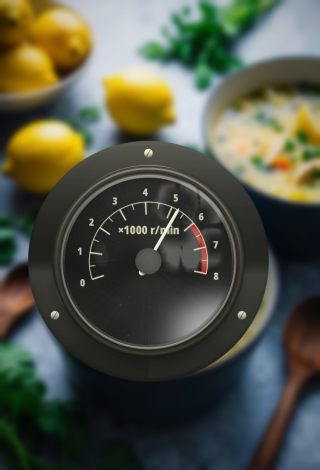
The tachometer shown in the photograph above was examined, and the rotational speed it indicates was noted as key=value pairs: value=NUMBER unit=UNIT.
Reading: value=5250 unit=rpm
